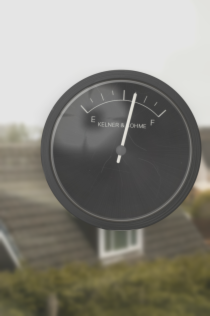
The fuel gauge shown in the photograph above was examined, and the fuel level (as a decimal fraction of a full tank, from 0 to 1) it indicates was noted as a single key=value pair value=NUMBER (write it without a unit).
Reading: value=0.625
